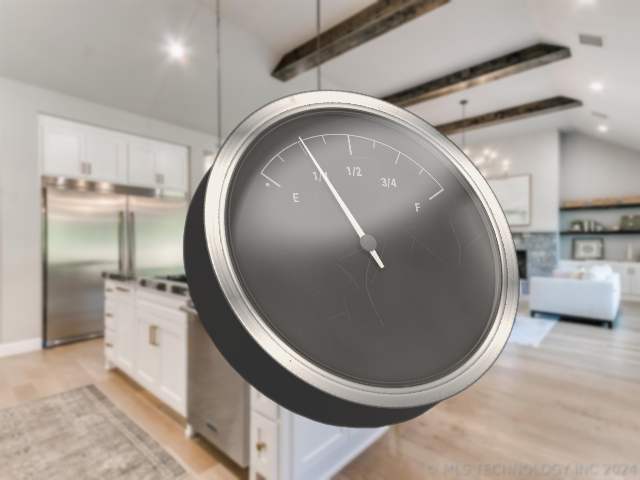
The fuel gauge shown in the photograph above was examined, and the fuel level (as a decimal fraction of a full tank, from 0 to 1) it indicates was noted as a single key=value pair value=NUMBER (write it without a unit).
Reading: value=0.25
